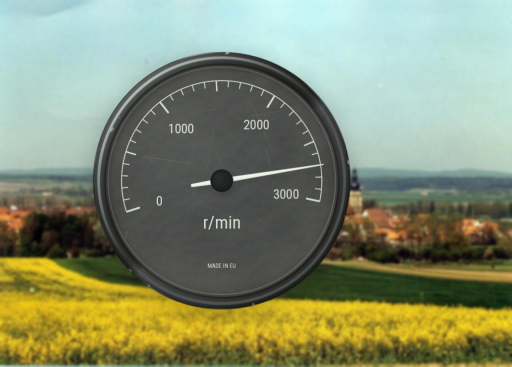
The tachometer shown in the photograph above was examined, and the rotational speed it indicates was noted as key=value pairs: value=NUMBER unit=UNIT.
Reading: value=2700 unit=rpm
